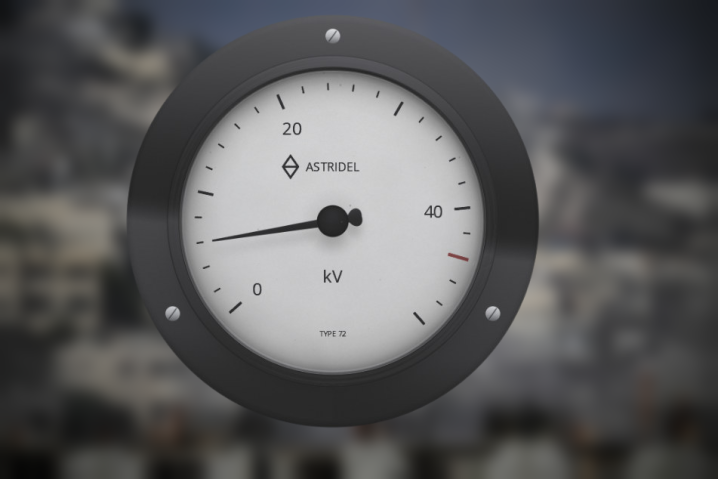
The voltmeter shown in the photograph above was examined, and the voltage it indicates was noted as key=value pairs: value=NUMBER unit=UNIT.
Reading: value=6 unit=kV
